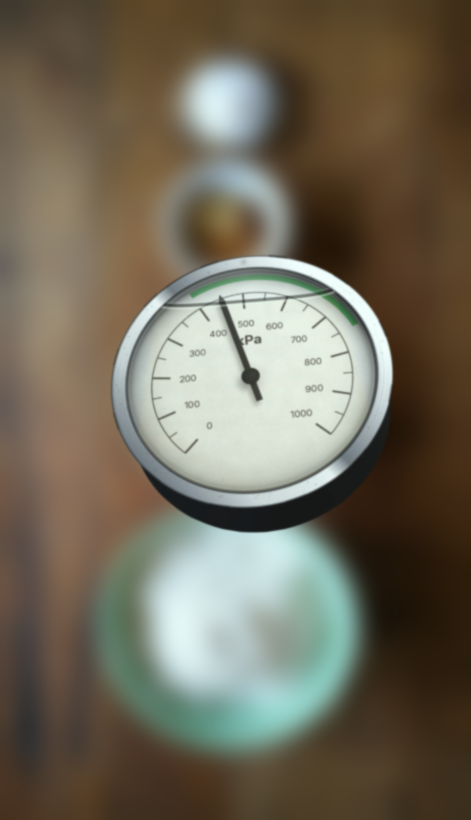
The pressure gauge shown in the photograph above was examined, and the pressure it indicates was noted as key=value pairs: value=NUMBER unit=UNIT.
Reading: value=450 unit=kPa
